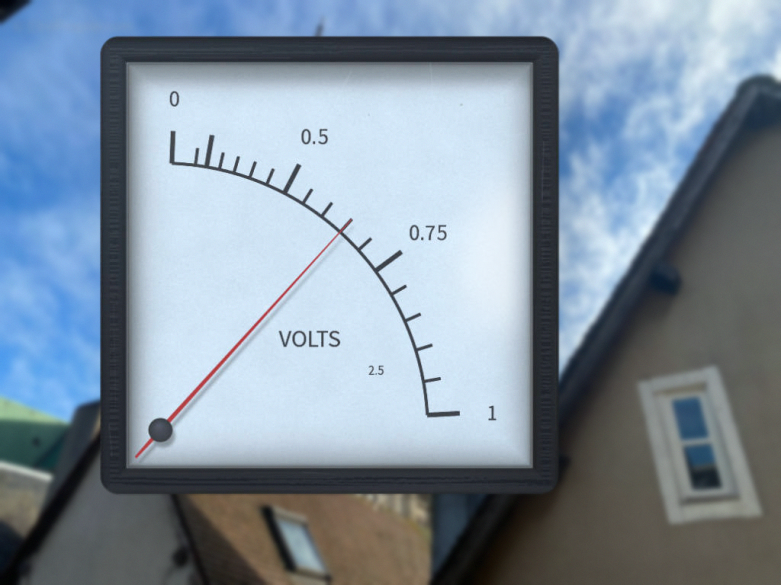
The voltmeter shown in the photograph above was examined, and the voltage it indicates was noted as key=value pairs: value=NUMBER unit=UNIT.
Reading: value=0.65 unit=V
